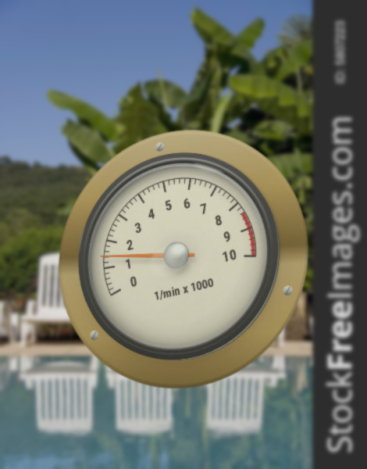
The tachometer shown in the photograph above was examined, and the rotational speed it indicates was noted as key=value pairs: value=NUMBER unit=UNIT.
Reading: value=1400 unit=rpm
